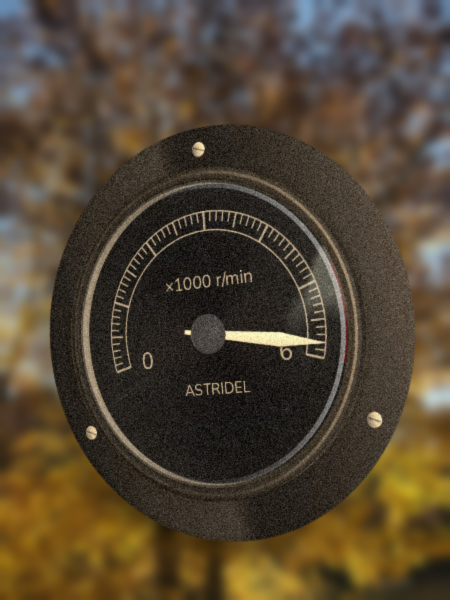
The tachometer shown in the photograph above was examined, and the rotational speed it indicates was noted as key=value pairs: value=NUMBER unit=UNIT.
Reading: value=5800 unit=rpm
